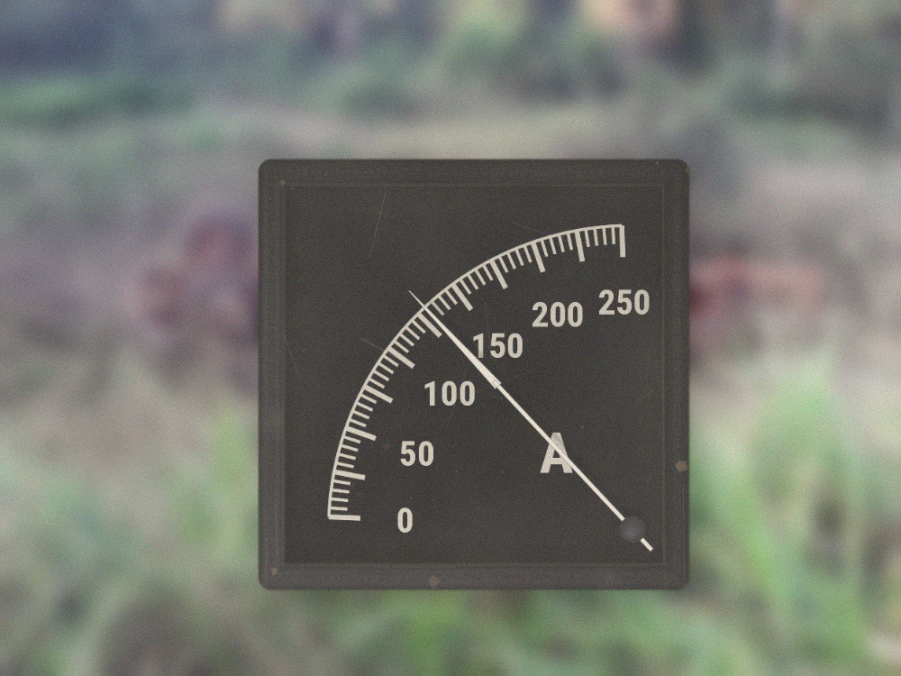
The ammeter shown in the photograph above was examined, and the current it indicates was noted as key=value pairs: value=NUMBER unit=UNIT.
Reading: value=130 unit=A
